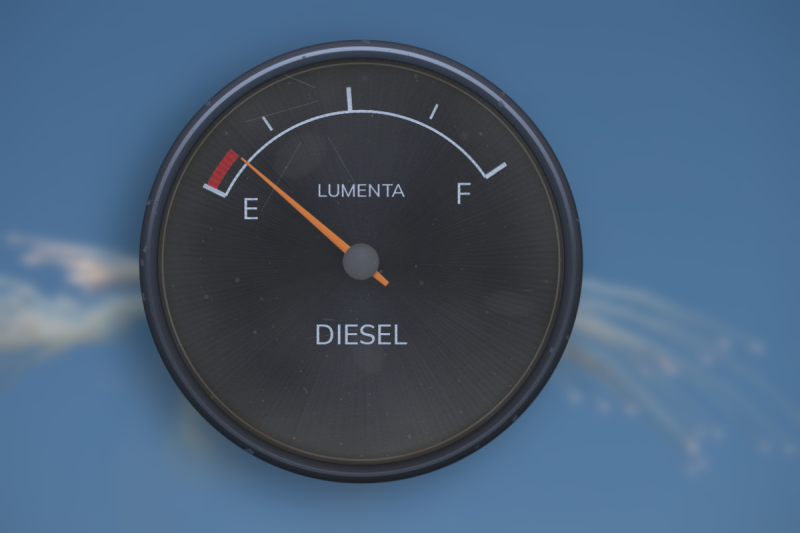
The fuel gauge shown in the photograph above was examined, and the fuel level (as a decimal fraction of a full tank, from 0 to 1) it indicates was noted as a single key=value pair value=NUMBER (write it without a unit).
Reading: value=0.125
